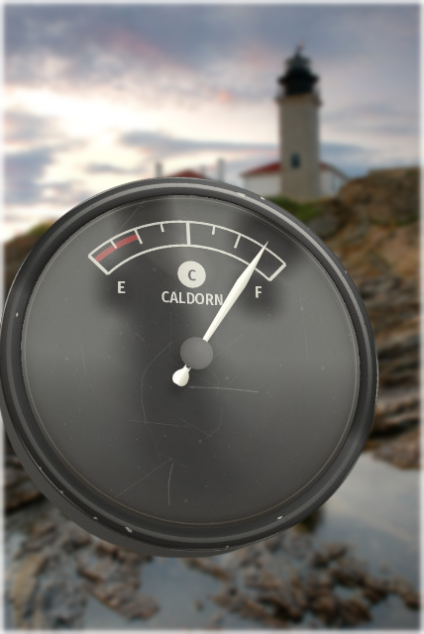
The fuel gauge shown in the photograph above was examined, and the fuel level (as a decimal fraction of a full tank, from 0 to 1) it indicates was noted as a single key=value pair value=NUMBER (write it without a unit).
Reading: value=0.875
